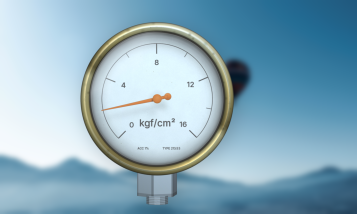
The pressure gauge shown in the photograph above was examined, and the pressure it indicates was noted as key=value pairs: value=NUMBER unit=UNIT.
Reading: value=2 unit=kg/cm²
